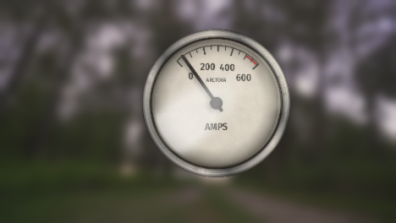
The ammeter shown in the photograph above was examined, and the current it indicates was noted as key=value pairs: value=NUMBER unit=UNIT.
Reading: value=50 unit=A
